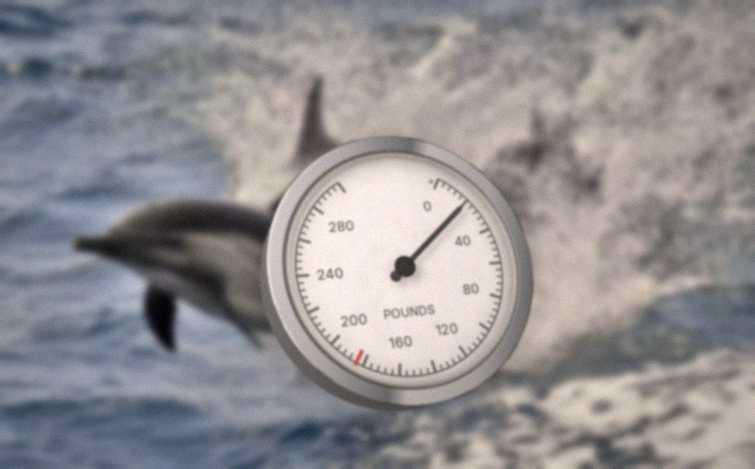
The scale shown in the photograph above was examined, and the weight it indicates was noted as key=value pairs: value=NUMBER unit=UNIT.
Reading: value=20 unit=lb
